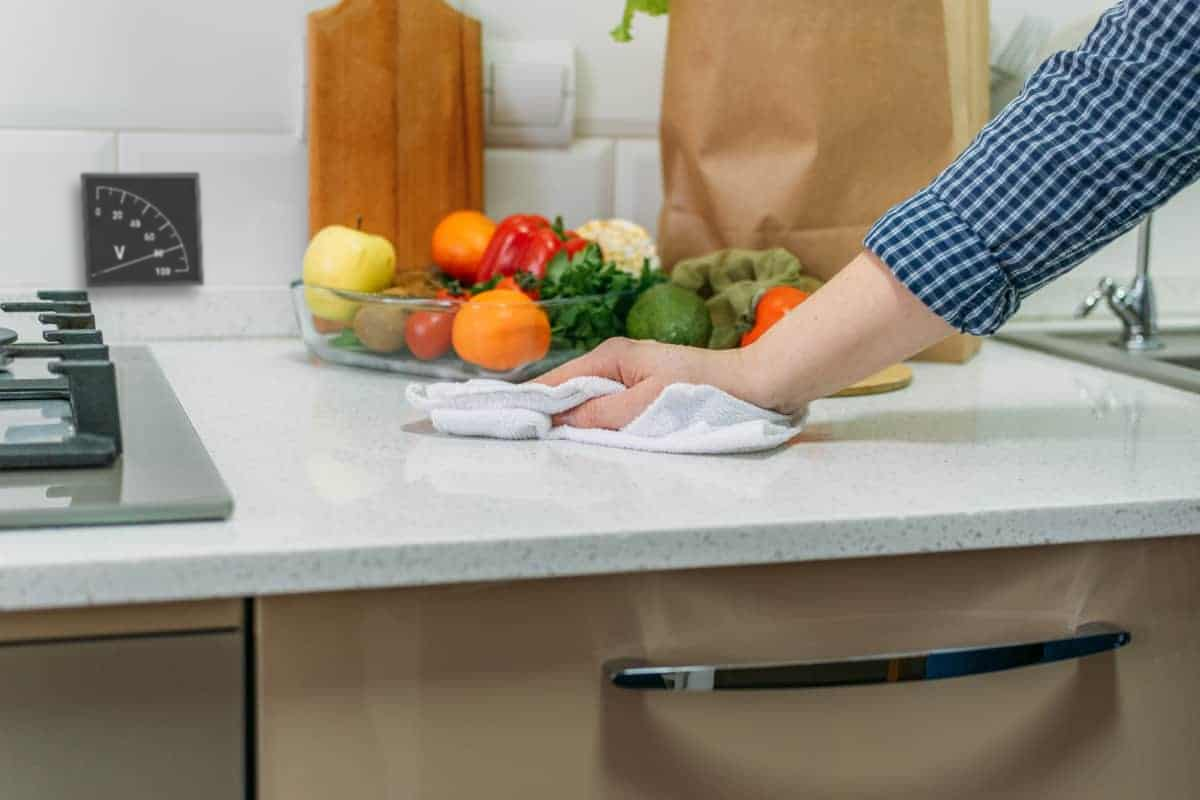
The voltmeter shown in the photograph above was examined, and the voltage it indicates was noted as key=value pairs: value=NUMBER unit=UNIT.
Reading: value=80 unit=V
